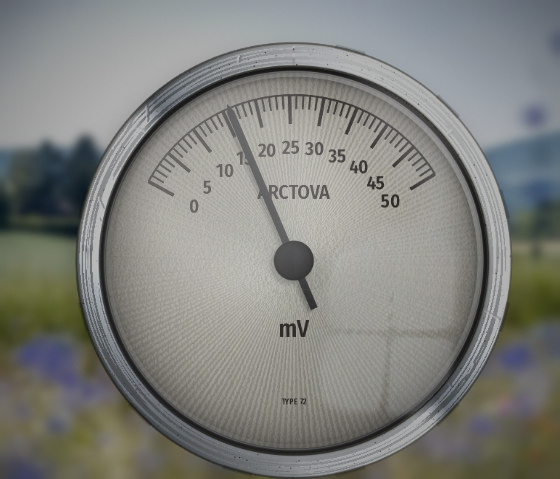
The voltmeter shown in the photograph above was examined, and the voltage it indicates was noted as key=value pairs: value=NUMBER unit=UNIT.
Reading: value=16 unit=mV
